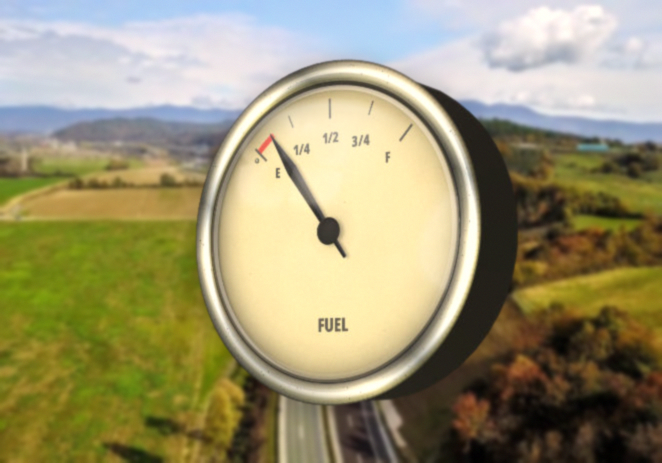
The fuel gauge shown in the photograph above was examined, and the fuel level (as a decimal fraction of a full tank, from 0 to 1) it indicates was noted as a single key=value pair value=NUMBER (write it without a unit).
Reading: value=0.125
